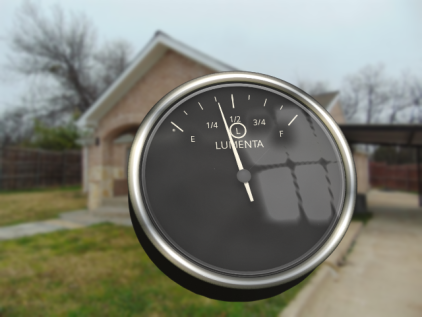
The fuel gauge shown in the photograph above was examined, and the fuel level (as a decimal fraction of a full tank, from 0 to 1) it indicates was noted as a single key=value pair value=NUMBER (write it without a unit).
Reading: value=0.375
